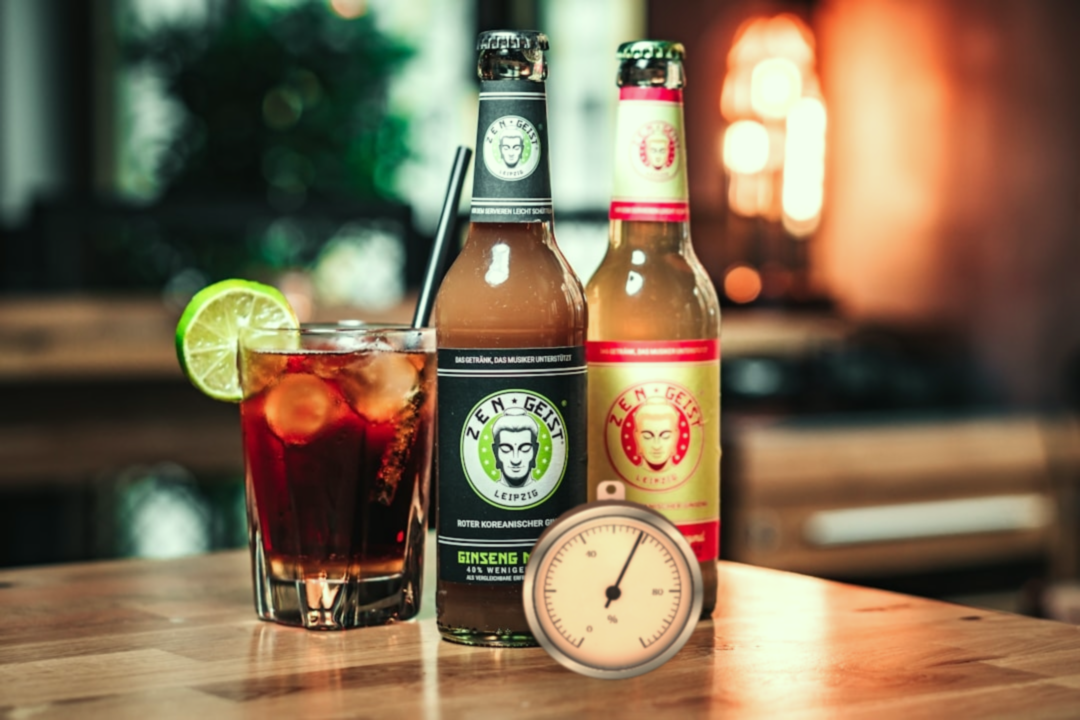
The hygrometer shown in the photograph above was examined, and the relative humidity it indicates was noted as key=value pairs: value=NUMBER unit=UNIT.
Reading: value=58 unit=%
